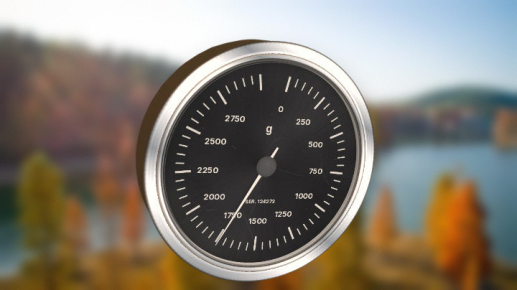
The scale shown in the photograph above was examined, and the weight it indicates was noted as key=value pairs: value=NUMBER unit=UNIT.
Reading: value=1750 unit=g
